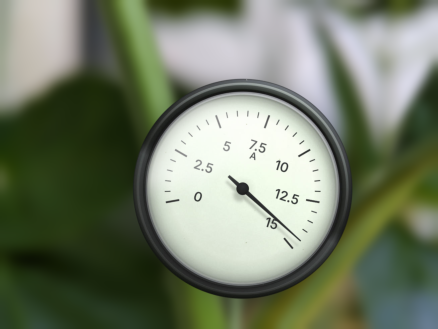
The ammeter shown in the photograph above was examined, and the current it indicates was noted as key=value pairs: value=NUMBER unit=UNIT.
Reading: value=14.5 unit=A
